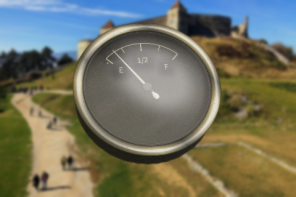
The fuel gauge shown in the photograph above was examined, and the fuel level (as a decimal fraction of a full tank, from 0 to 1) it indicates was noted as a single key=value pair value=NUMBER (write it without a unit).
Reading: value=0.125
